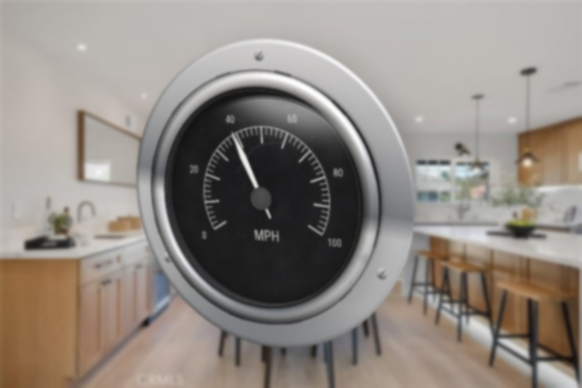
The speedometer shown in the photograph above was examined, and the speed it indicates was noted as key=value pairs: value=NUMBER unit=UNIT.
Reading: value=40 unit=mph
